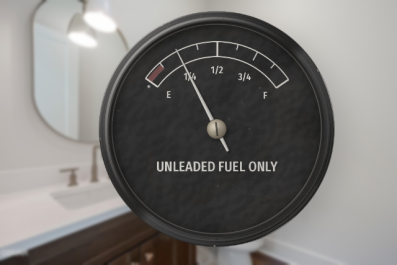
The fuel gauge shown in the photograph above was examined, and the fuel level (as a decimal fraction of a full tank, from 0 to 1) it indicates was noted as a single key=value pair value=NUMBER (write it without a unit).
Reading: value=0.25
